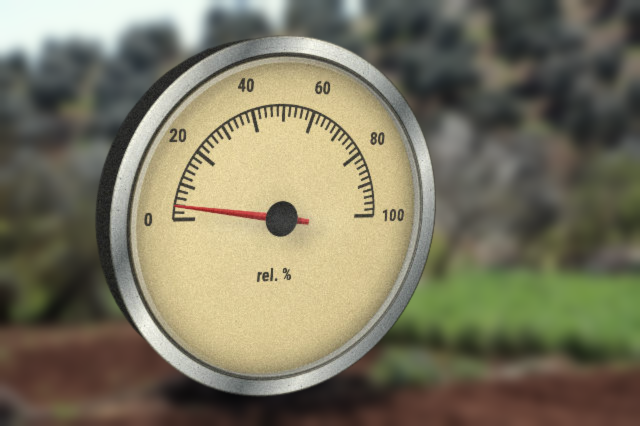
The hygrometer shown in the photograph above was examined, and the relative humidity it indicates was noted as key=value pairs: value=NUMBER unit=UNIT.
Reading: value=4 unit=%
